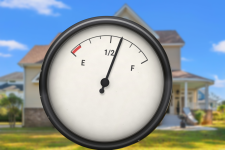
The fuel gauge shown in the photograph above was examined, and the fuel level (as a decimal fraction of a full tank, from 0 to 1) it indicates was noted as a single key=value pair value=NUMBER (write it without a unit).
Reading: value=0.625
